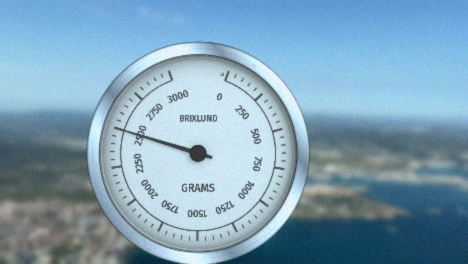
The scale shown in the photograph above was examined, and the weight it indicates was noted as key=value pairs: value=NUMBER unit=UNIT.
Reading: value=2500 unit=g
